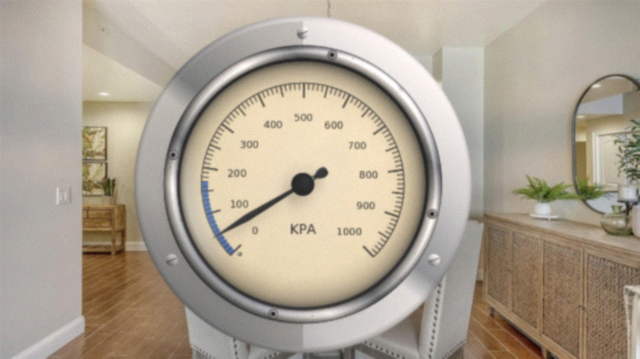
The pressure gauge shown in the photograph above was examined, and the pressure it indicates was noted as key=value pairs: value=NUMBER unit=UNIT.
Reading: value=50 unit=kPa
